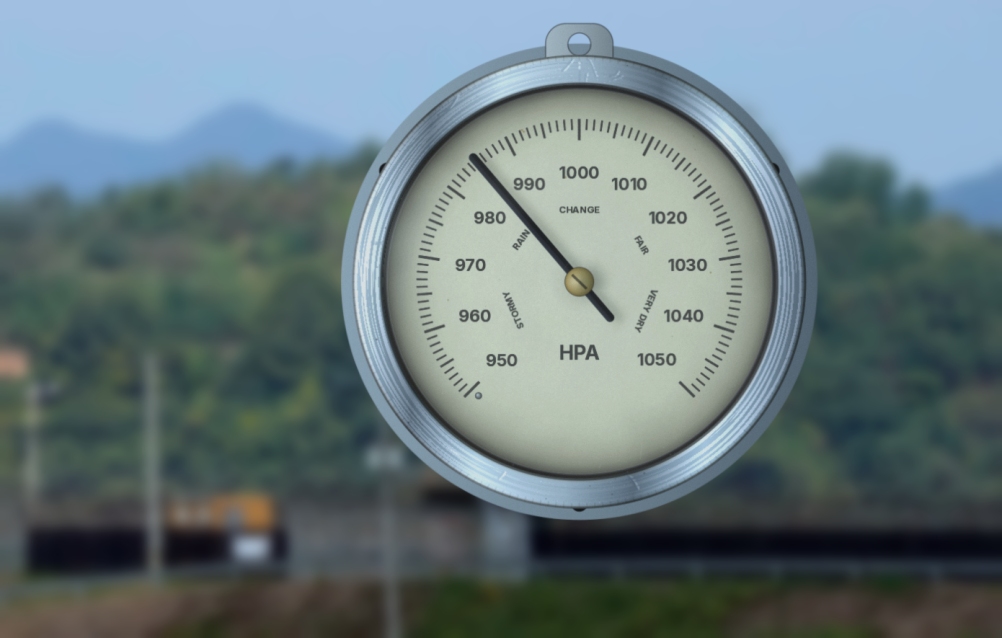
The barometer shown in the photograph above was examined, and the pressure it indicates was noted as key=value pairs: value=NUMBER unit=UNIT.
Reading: value=985 unit=hPa
